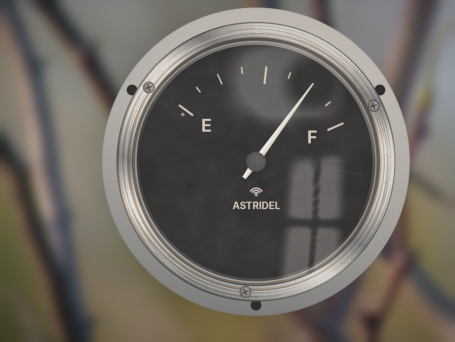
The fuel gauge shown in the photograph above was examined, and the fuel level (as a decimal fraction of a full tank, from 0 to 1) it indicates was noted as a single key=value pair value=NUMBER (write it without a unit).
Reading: value=0.75
